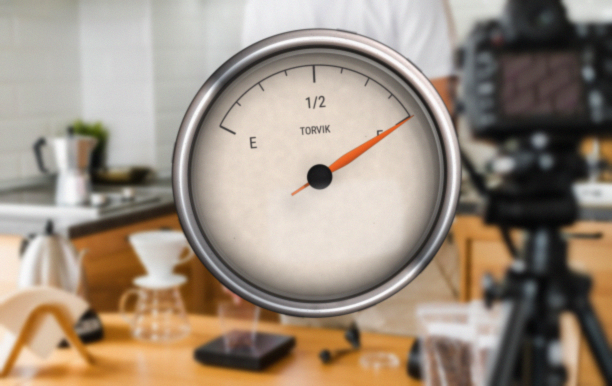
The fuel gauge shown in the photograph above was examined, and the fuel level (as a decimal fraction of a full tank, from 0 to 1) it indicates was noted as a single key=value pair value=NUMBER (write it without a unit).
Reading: value=1
